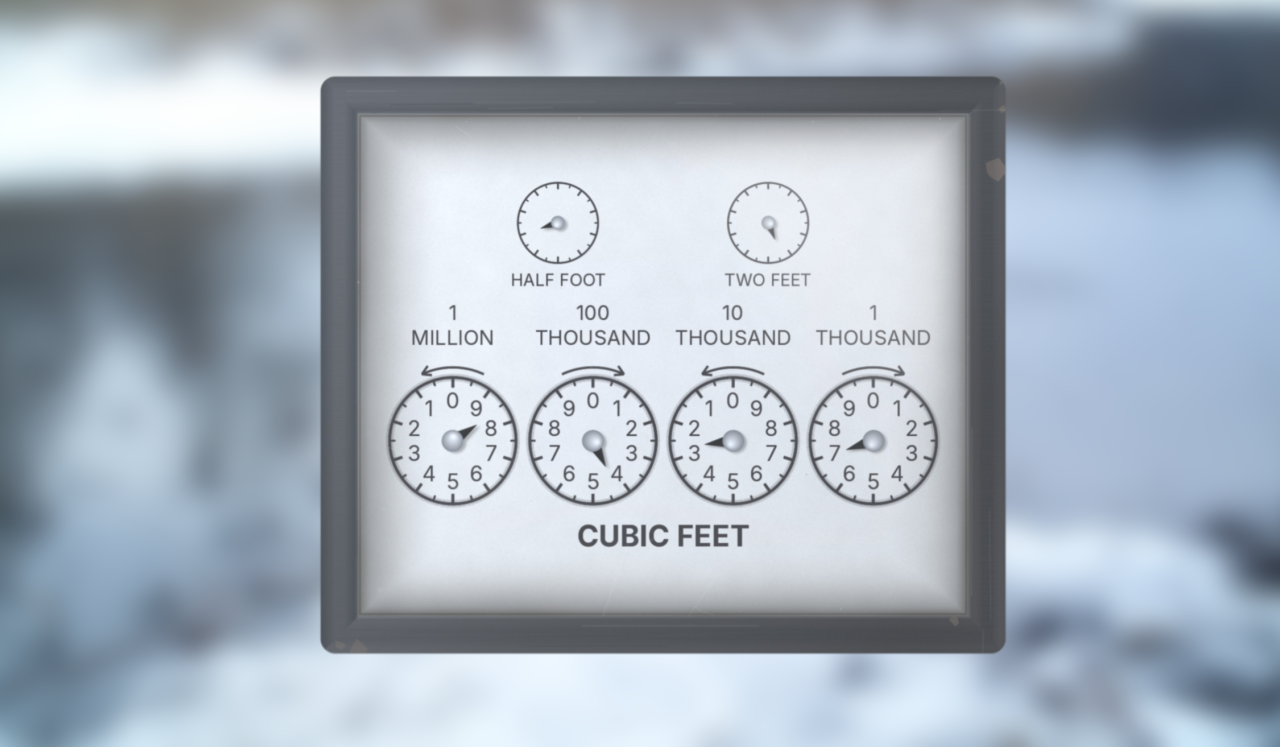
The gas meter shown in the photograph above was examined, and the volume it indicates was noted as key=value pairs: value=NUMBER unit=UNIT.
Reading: value=842700 unit=ft³
